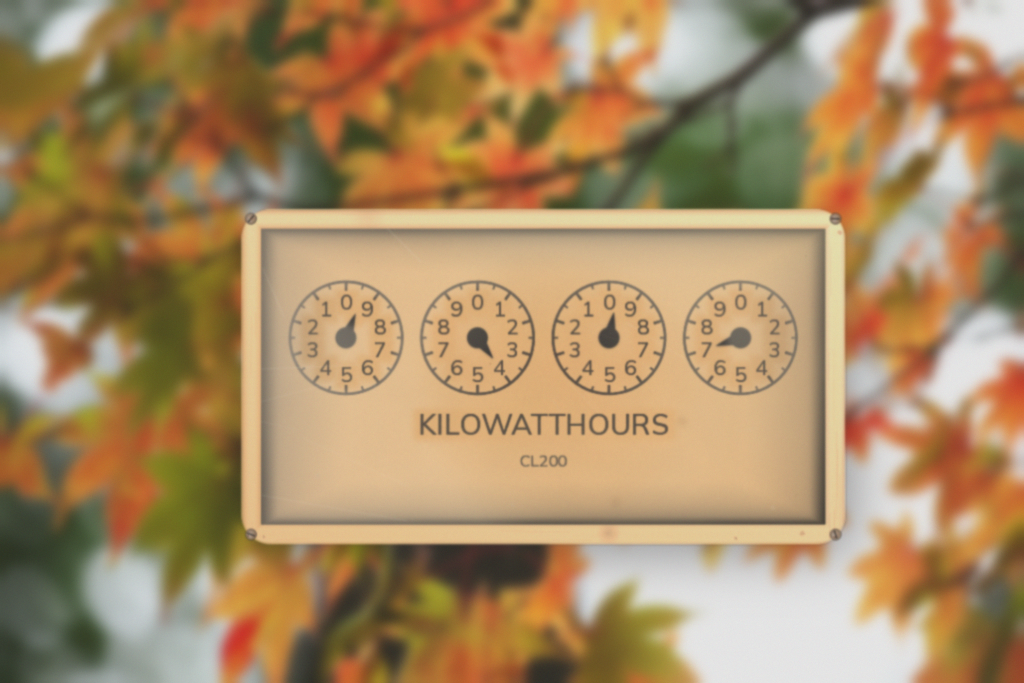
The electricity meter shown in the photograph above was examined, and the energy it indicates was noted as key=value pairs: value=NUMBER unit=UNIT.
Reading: value=9397 unit=kWh
